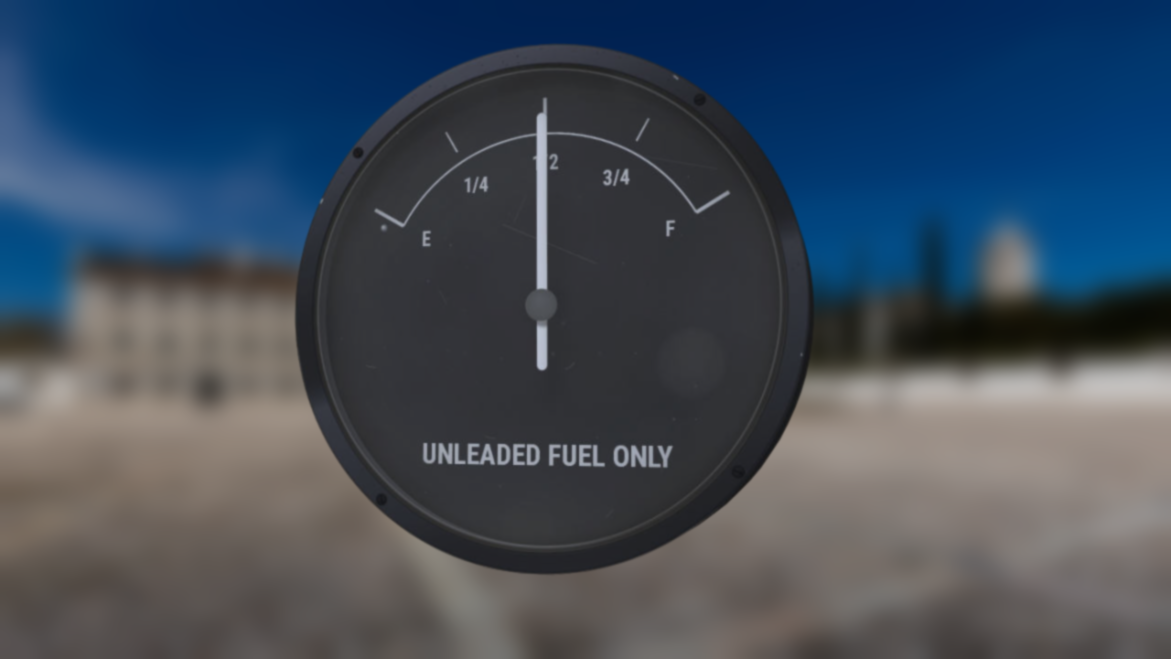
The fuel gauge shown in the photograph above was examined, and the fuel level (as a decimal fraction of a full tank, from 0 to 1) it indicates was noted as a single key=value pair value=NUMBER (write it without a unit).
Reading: value=0.5
